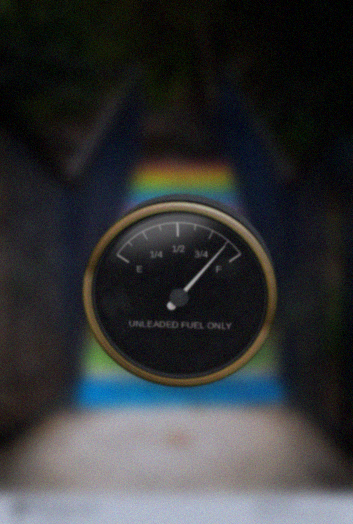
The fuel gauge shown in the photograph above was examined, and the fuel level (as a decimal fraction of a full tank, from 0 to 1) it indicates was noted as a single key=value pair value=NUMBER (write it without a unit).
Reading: value=0.875
